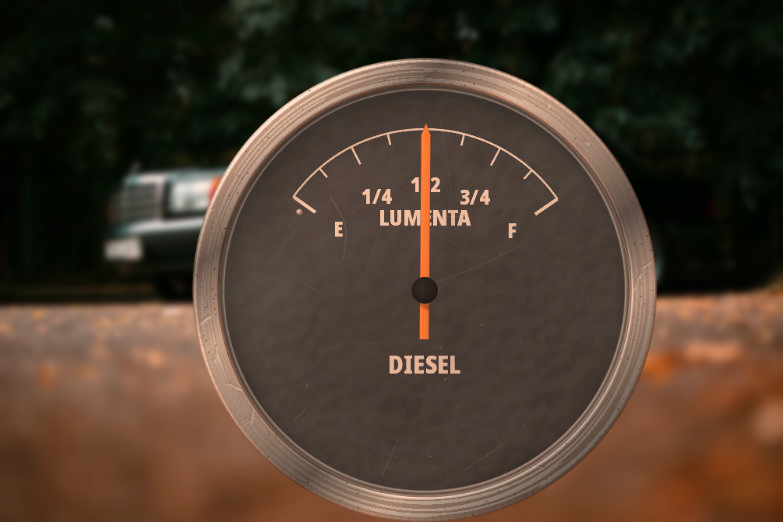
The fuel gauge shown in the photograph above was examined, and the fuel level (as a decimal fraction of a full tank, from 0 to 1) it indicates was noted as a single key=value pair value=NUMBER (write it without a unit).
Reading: value=0.5
